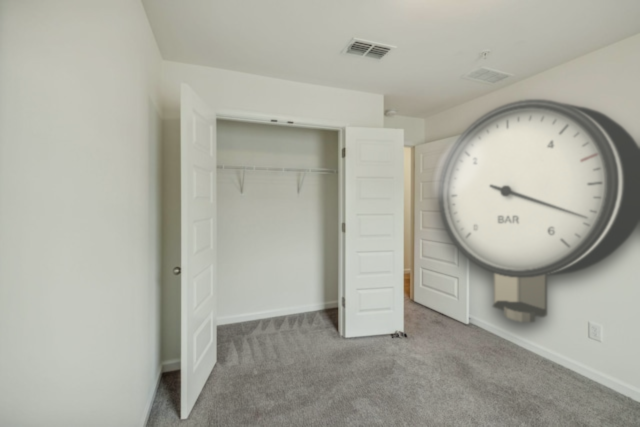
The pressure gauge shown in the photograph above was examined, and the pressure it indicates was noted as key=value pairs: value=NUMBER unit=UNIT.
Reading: value=5.5 unit=bar
